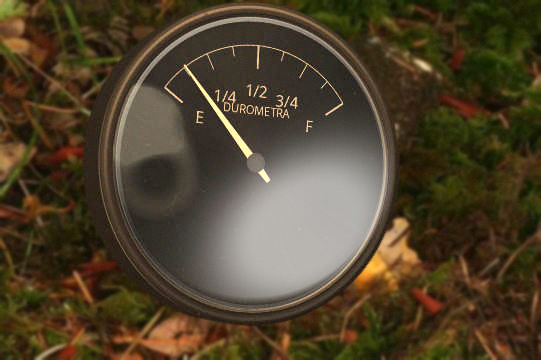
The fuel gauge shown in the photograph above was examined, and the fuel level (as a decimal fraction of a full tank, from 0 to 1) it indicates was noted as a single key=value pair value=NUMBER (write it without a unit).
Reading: value=0.125
